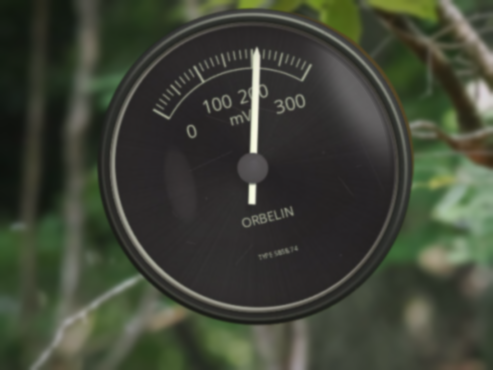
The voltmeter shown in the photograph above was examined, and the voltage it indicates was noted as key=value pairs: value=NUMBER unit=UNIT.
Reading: value=210 unit=mV
